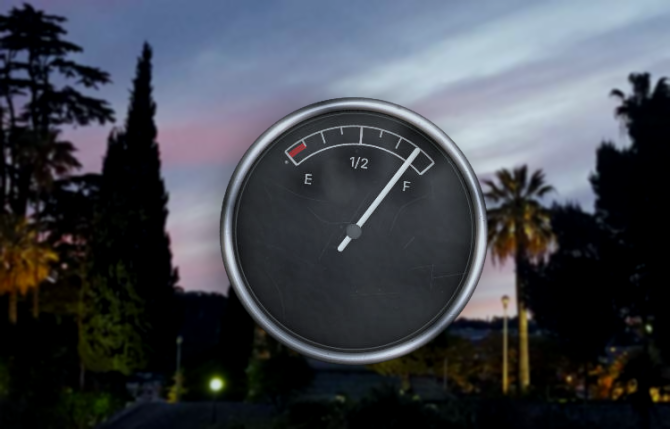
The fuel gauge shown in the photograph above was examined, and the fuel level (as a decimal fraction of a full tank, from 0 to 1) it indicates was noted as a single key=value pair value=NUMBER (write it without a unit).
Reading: value=0.875
